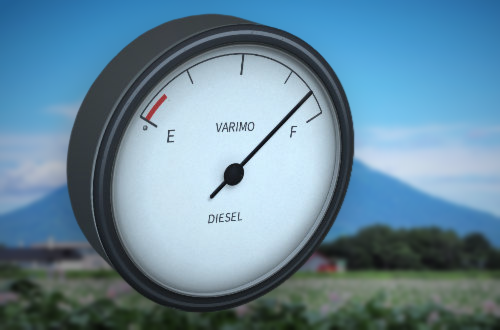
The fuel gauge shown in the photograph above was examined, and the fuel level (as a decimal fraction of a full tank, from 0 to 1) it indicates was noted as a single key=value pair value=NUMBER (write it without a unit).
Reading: value=0.875
